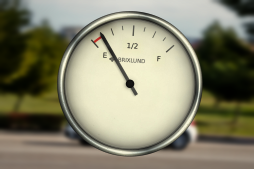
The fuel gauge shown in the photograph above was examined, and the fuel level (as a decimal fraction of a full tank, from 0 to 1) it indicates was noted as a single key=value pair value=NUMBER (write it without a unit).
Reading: value=0.125
